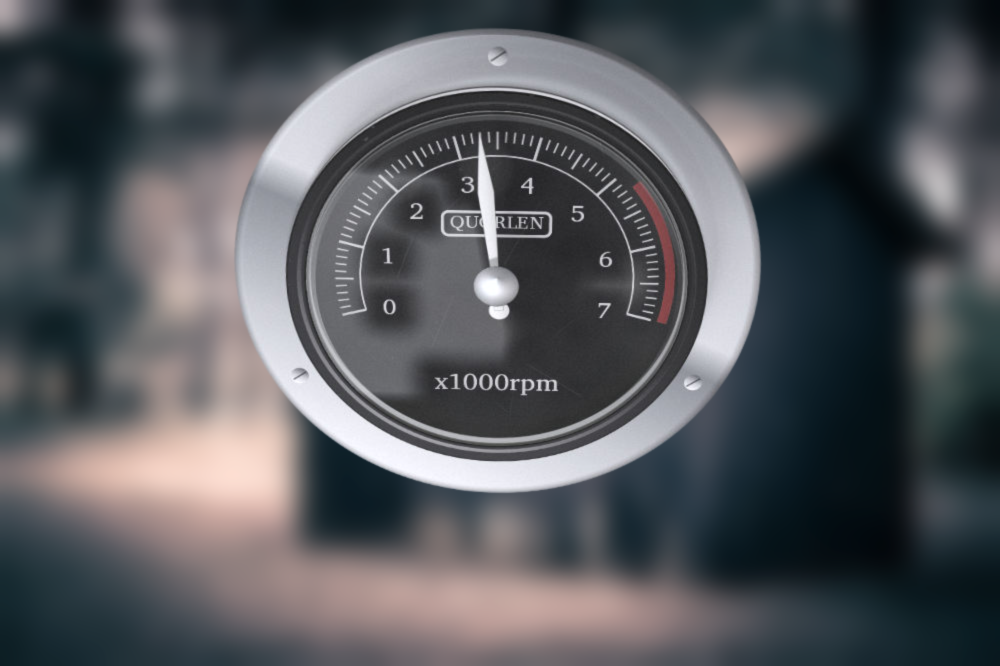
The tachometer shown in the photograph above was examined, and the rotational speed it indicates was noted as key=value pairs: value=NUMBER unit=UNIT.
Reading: value=3300 unit=rpm
